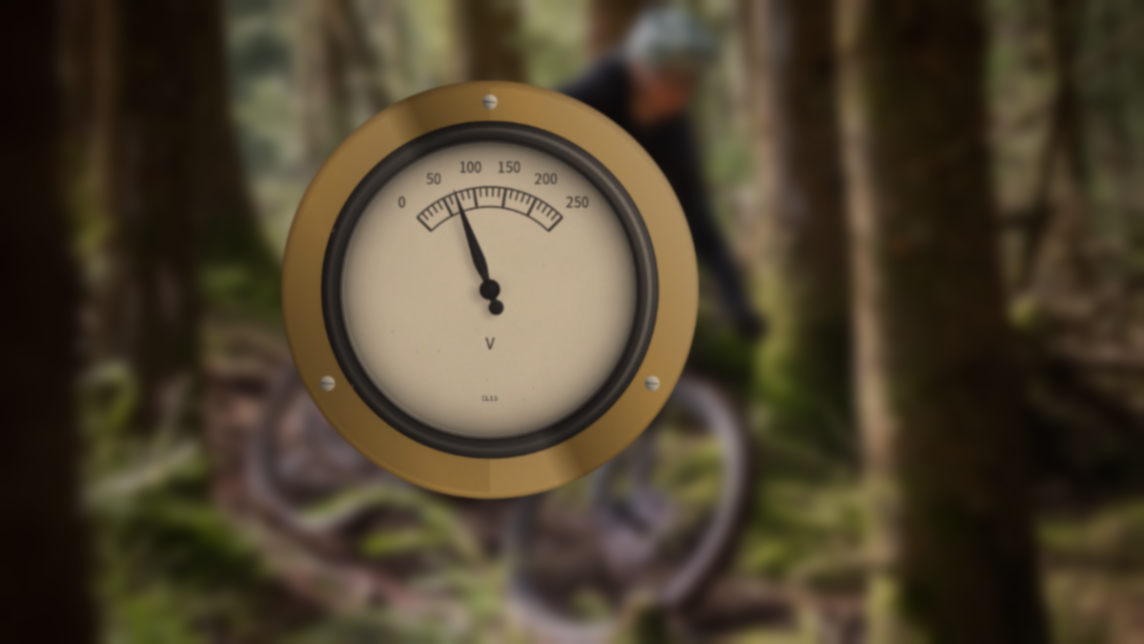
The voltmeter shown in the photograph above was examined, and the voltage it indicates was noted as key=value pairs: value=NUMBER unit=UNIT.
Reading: value=70 unit=V
